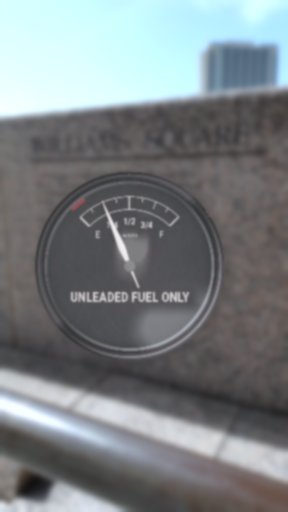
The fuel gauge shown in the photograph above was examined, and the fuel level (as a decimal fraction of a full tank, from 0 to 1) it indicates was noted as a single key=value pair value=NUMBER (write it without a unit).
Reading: value=0.25
